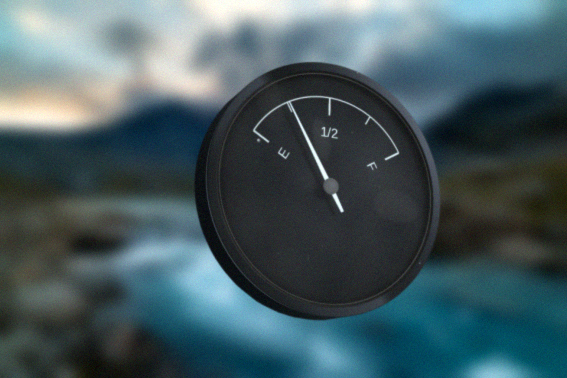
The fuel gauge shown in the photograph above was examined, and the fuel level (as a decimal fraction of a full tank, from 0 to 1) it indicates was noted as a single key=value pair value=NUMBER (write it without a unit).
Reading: value=0.25
